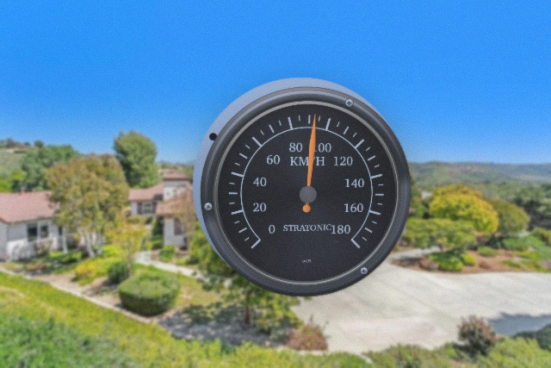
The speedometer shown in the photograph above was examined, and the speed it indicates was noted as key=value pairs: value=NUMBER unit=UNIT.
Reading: value=92.5 unit=km/h
